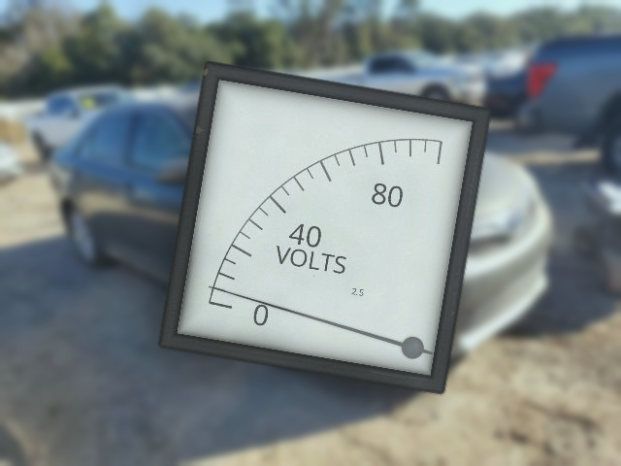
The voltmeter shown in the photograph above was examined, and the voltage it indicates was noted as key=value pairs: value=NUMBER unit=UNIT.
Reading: value=5 unit=V
